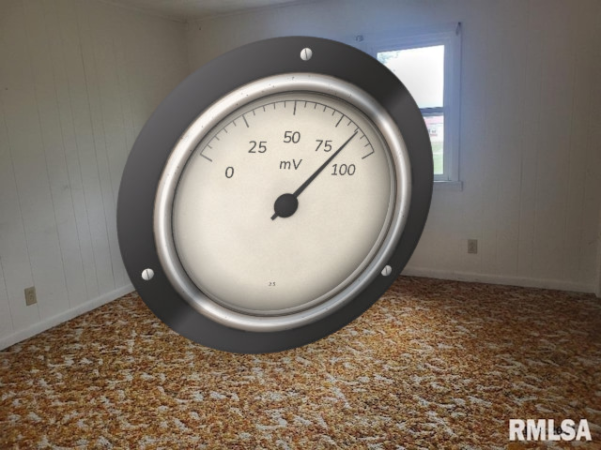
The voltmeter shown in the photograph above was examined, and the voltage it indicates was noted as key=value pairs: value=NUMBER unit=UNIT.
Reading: value=85 unit=mV
